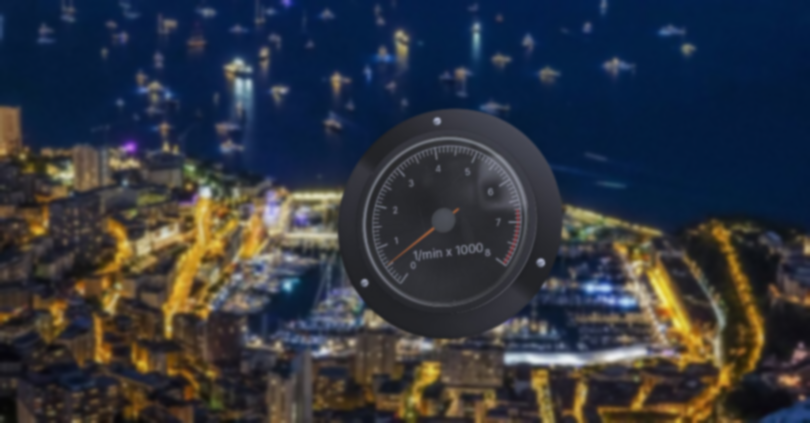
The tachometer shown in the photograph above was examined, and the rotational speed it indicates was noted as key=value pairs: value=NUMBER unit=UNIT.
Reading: value=500 unit=rpm
